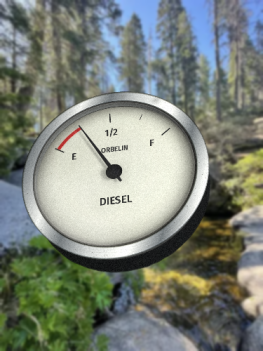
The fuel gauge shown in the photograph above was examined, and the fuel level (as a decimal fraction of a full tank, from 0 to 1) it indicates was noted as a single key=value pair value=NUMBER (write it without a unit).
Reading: value=0.25
